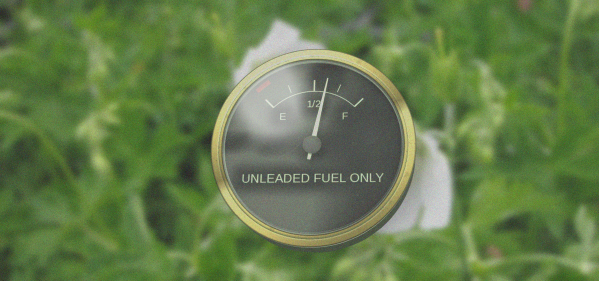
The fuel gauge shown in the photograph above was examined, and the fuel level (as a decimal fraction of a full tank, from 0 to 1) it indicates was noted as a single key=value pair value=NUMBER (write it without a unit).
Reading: value=0.625
